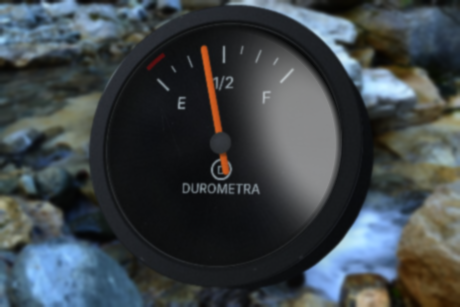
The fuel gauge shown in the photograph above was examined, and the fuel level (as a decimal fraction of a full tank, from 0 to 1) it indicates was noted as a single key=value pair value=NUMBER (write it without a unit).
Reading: value=0.375
